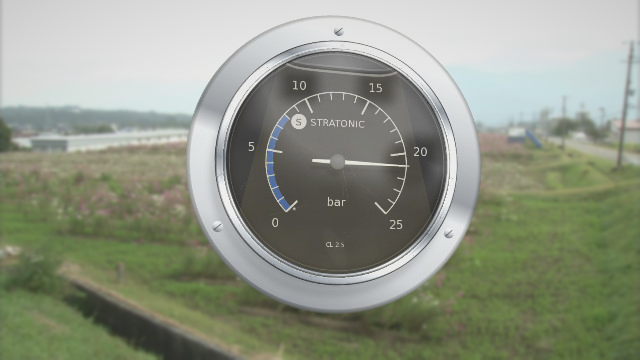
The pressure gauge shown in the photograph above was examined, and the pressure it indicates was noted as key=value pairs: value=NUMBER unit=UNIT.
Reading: value=21 unit=bar
